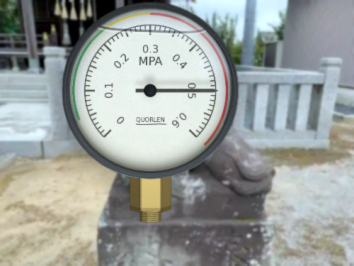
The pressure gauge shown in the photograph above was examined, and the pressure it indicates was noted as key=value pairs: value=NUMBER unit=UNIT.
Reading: value=0.5 unit=MPa
